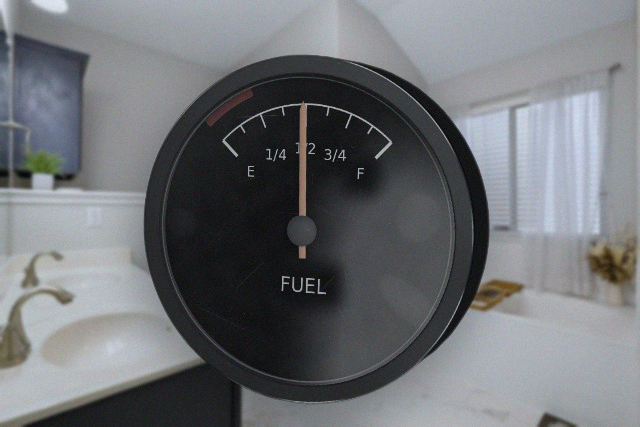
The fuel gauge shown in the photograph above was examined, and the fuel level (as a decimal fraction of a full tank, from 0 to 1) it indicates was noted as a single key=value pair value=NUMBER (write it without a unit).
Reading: value=0.5
